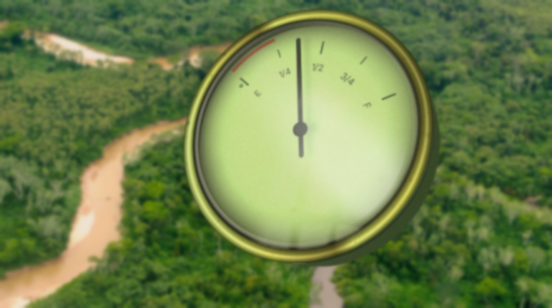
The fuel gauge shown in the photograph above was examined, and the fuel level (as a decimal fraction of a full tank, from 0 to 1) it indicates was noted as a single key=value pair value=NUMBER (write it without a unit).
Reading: value=0.375
